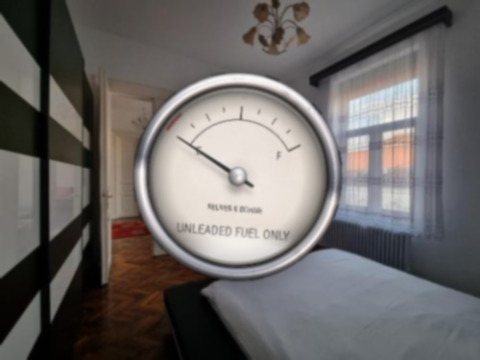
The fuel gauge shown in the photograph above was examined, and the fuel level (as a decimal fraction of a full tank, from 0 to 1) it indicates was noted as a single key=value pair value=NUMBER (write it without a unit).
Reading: value=0
